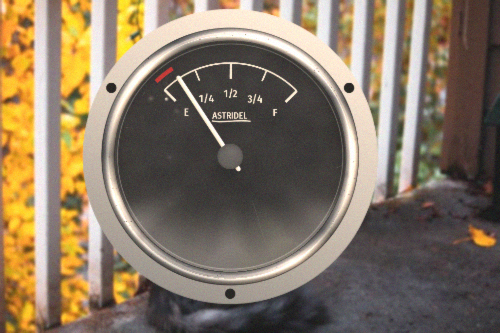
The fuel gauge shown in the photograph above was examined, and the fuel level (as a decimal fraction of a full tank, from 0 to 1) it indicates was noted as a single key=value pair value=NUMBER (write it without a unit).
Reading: value=0.125
